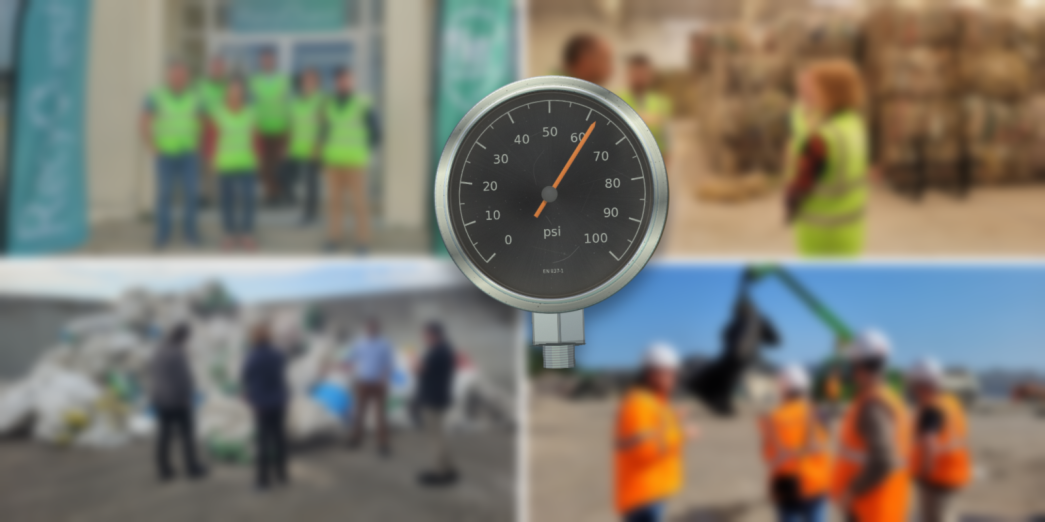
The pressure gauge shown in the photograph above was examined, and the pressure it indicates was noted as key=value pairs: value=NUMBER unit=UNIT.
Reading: value=62.5 unit=psi
